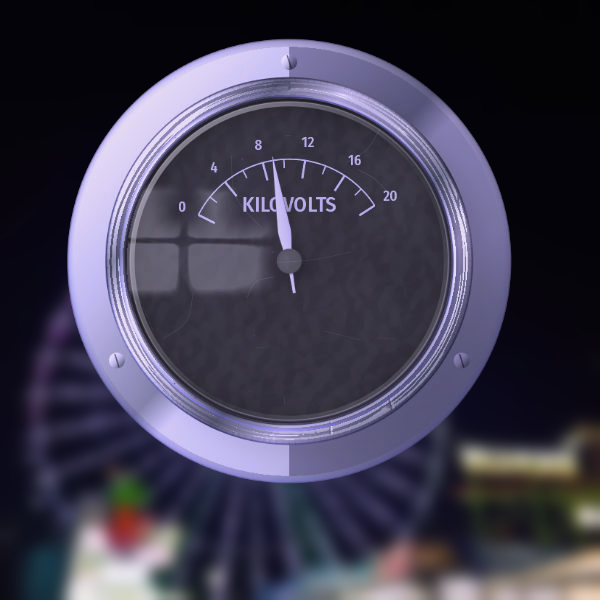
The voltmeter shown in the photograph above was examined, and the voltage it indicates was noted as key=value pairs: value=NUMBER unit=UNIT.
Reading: value=9 unit=kV
